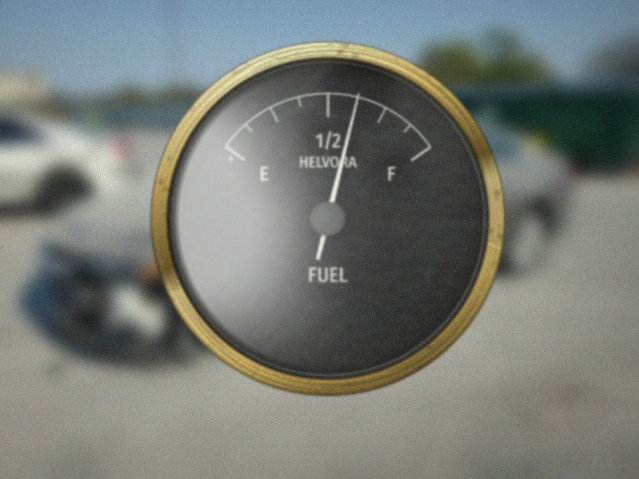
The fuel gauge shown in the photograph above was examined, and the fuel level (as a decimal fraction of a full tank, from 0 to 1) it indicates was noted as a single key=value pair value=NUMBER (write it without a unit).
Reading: value=0.625
